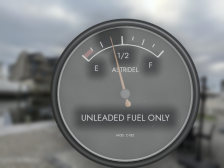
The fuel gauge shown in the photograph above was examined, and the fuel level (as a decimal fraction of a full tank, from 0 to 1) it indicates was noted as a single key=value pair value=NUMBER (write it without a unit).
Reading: value=0.375
